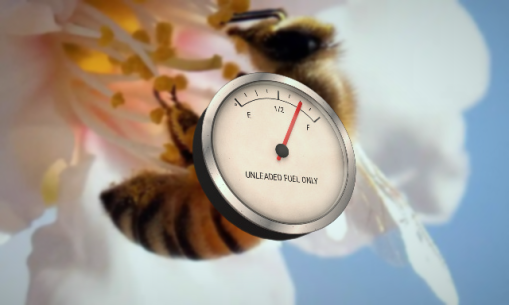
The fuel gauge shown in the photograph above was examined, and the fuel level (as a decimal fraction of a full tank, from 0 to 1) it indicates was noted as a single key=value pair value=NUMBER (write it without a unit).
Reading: value=0.75
